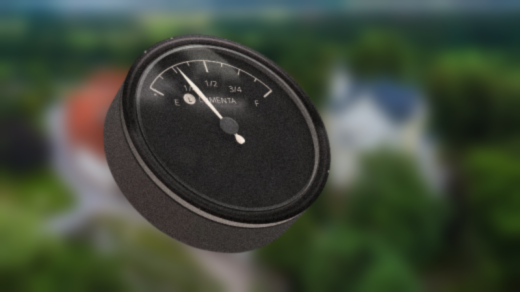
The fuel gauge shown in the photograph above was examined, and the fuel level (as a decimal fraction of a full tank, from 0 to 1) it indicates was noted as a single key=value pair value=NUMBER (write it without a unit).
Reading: value=0.25
